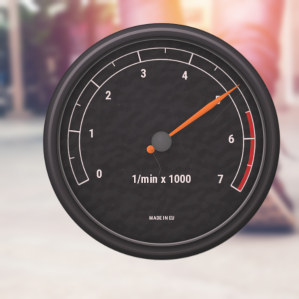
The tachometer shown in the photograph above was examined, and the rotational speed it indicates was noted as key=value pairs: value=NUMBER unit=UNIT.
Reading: value=5000 unit=rpm
